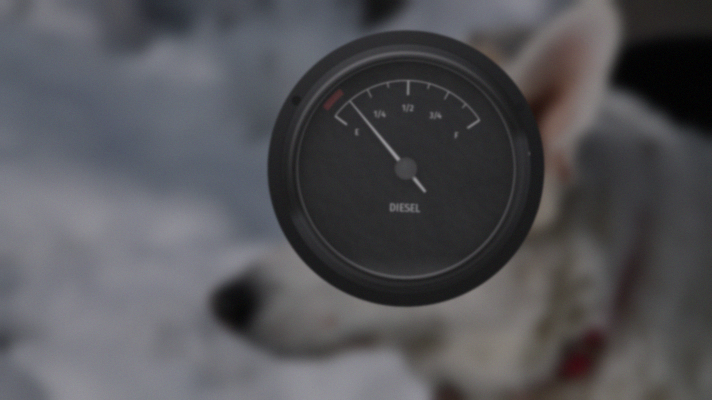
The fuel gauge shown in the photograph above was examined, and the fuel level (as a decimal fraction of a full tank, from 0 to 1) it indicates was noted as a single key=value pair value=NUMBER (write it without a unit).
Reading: value=0.125
